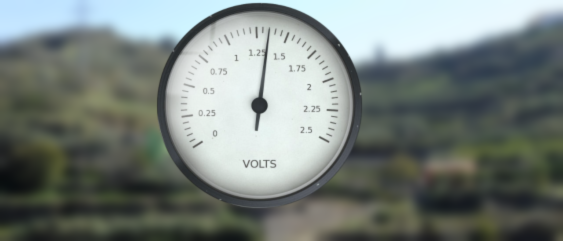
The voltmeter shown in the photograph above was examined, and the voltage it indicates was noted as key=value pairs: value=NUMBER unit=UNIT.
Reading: value=1.35 unit=V
